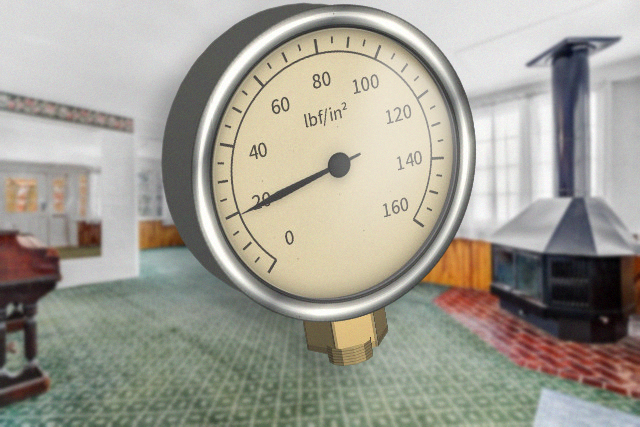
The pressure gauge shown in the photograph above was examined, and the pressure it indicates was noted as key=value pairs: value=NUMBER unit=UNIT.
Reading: value=20 unit=psi
